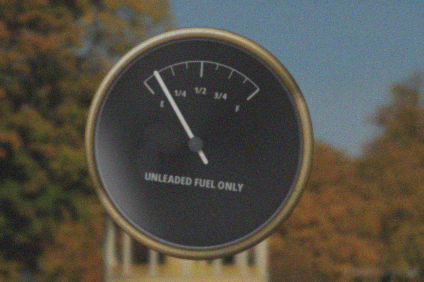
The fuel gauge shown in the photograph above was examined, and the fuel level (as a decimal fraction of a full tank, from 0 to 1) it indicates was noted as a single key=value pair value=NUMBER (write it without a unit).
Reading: value=0.125
